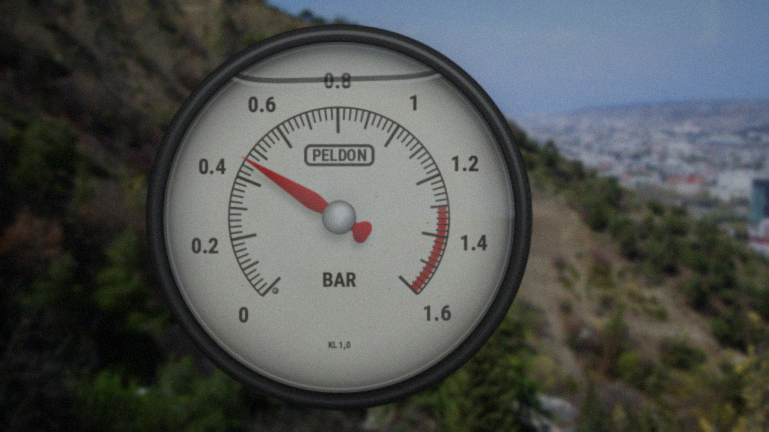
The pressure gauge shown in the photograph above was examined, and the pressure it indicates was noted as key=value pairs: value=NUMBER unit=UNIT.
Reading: value=0.46 unit=bar
